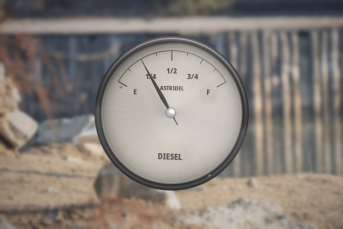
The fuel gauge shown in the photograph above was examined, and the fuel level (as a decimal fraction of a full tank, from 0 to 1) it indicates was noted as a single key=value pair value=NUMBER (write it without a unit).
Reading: value=0.25
